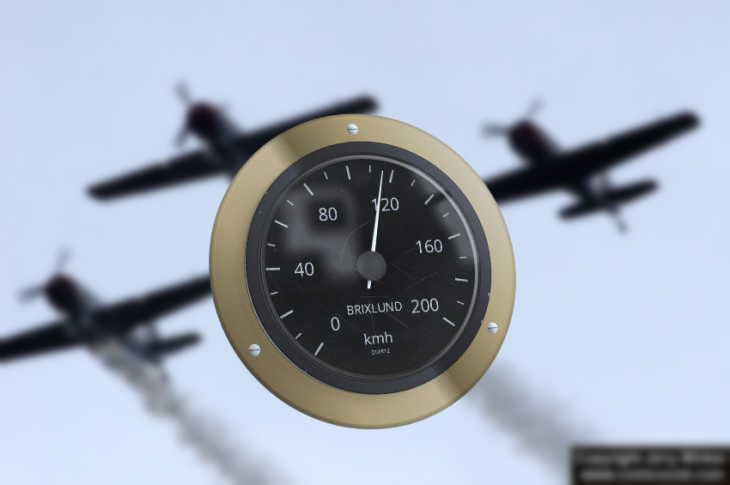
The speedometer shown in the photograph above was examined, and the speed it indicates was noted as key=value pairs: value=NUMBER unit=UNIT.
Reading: value=115 unit=km/h
